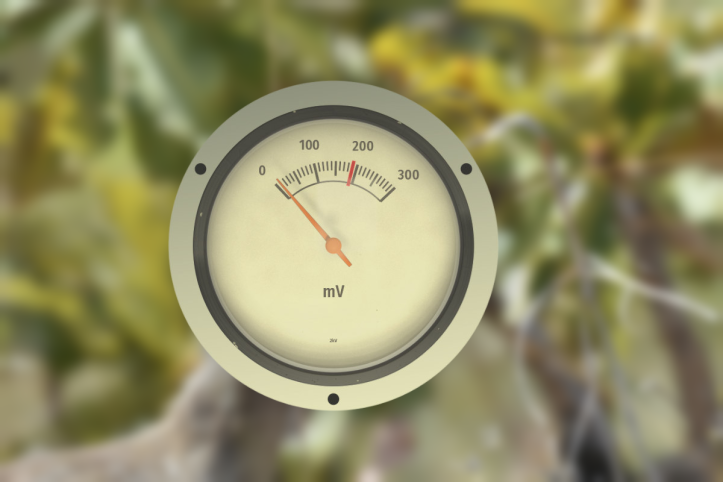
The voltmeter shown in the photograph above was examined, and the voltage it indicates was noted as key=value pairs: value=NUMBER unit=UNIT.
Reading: value=10 unit=mV
